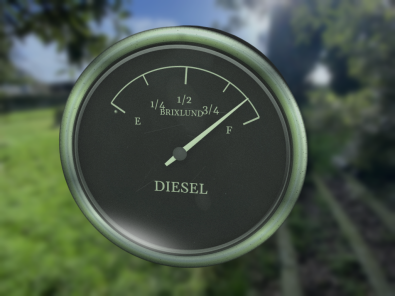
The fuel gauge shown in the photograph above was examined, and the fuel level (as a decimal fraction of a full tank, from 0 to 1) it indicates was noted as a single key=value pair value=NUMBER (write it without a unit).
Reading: value=0.875
